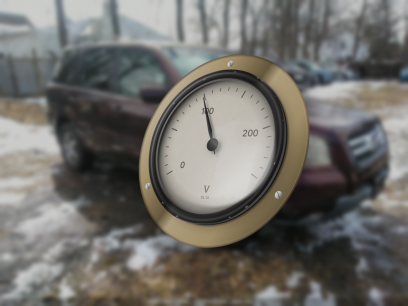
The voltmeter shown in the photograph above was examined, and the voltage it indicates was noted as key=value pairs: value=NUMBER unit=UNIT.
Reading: value=100 unit=V
